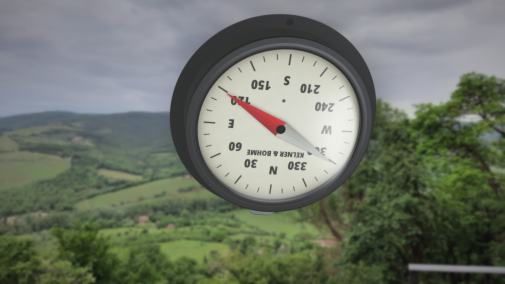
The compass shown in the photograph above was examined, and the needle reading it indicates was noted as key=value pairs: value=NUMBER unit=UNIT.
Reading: value=120 unit=°
